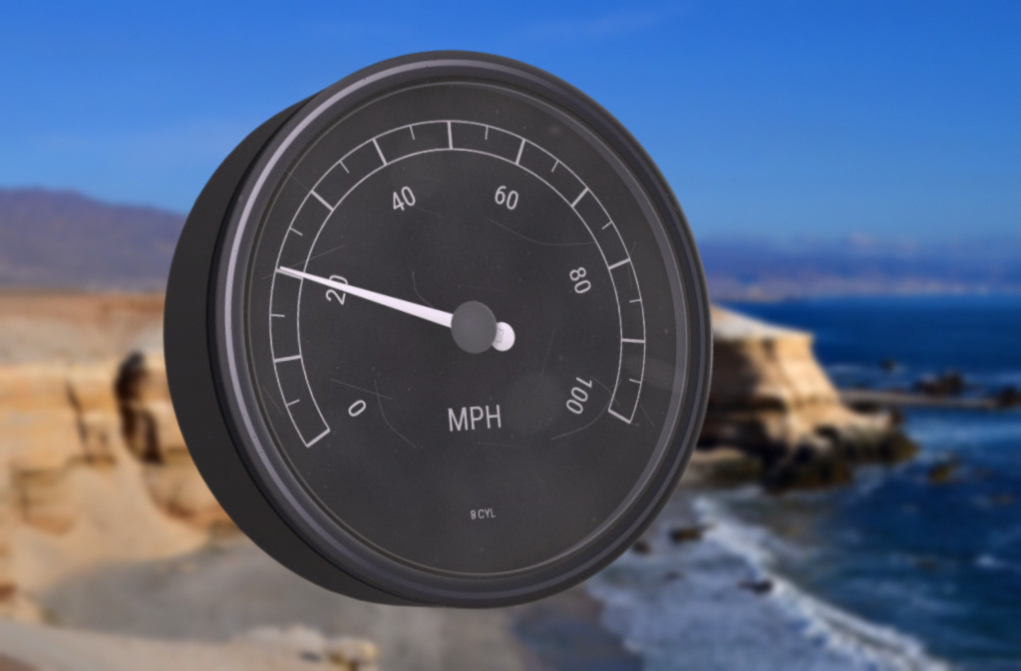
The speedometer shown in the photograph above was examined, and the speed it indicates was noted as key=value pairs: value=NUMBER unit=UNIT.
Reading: value=20 unit=mph
